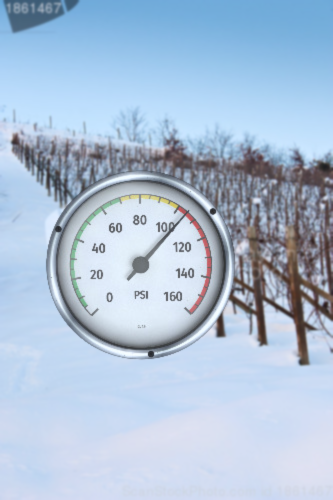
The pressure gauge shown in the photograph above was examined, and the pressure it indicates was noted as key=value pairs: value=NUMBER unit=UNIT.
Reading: value=105 unit=psi
